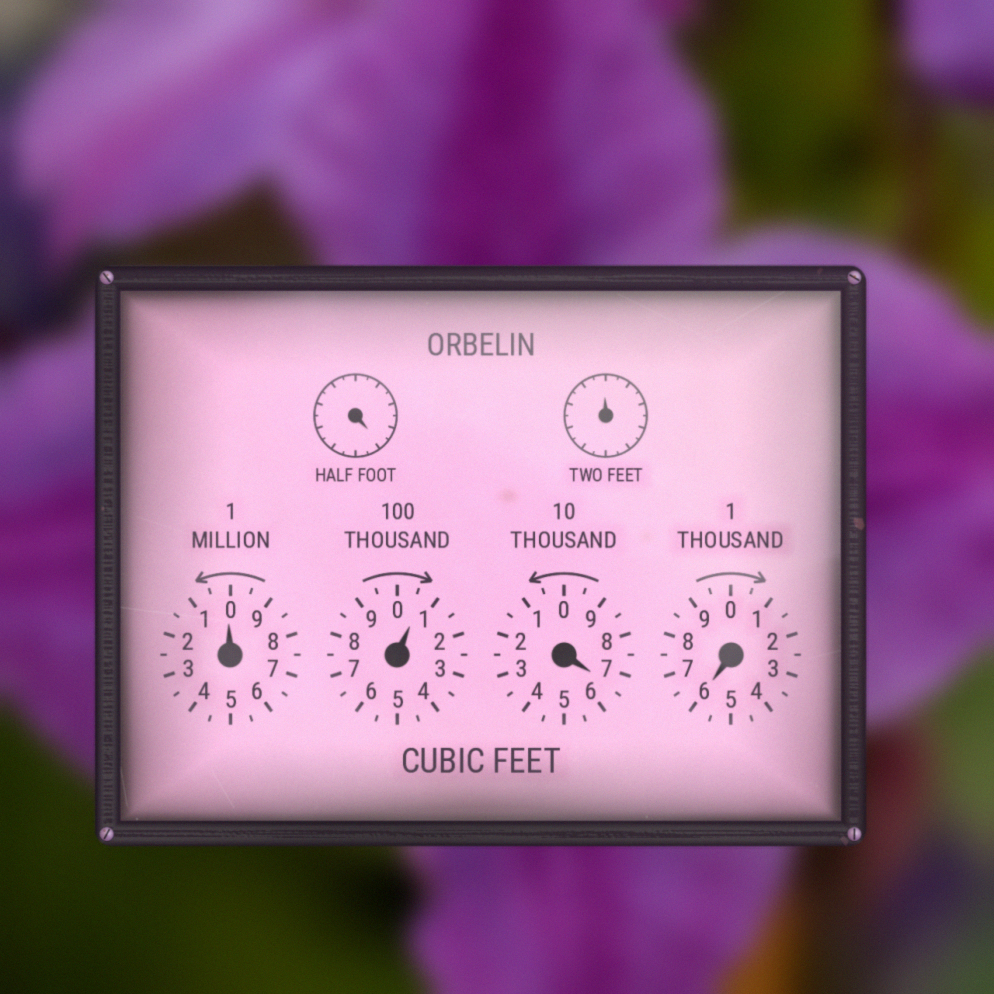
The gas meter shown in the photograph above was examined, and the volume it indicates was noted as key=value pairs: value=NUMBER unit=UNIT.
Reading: value=6600 unit=ft³
